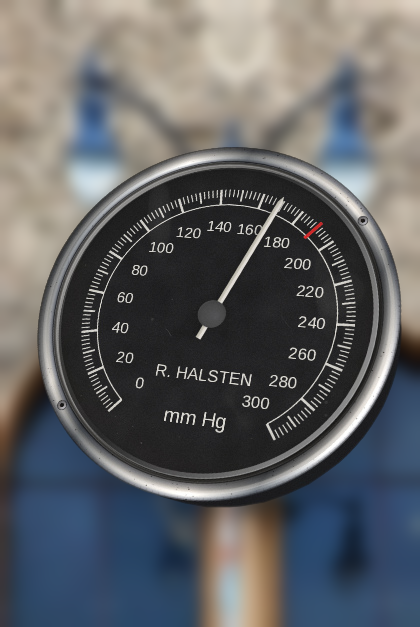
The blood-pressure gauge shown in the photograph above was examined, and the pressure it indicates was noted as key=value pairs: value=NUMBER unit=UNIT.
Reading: value=170 unit=mmHg
